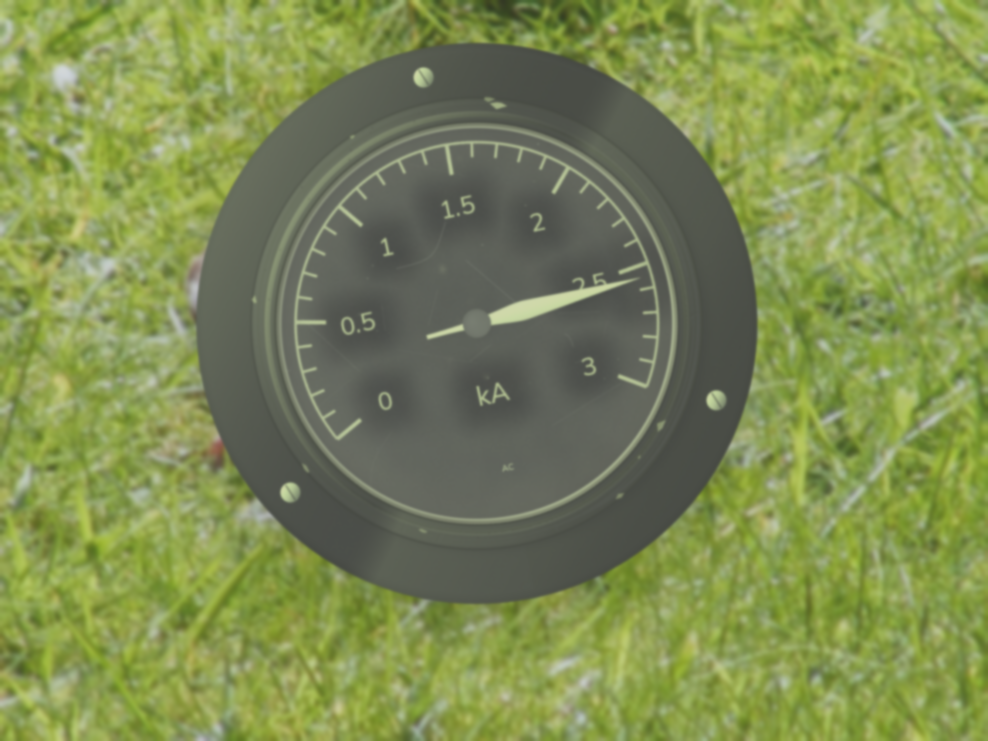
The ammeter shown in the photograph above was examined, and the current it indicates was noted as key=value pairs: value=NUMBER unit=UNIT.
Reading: value=2.55 unit=kA
